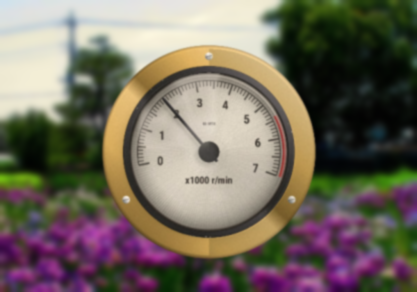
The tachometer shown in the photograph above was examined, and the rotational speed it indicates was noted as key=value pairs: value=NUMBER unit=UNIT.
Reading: value=2000 unit=rpm
